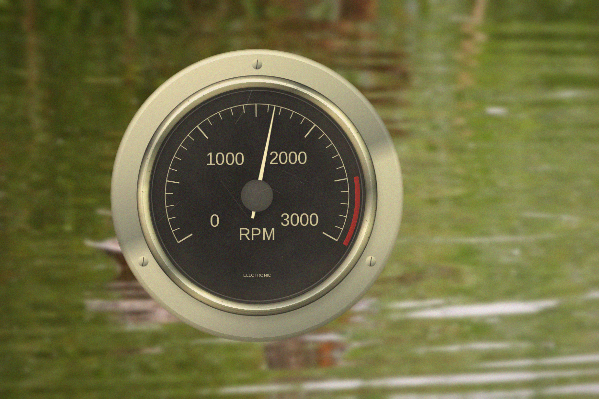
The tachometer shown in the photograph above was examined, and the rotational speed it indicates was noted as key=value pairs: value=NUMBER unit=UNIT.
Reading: value=1650 unit=rpm
